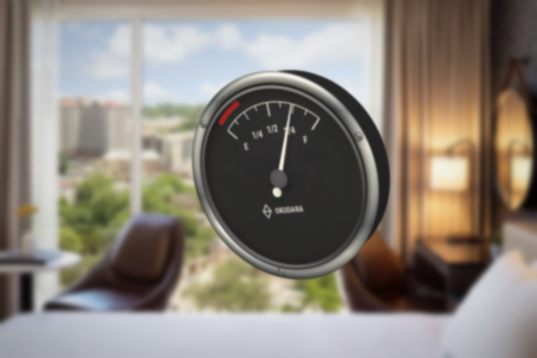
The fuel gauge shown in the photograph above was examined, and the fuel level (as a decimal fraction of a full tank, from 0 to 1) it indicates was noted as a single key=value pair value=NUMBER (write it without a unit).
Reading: value=0.75
